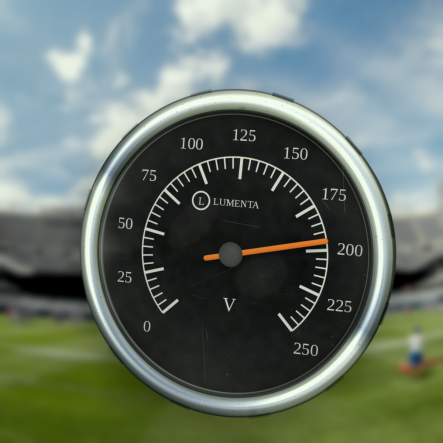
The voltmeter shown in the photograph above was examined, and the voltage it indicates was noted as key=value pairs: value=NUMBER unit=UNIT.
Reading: value=195 unit=V
